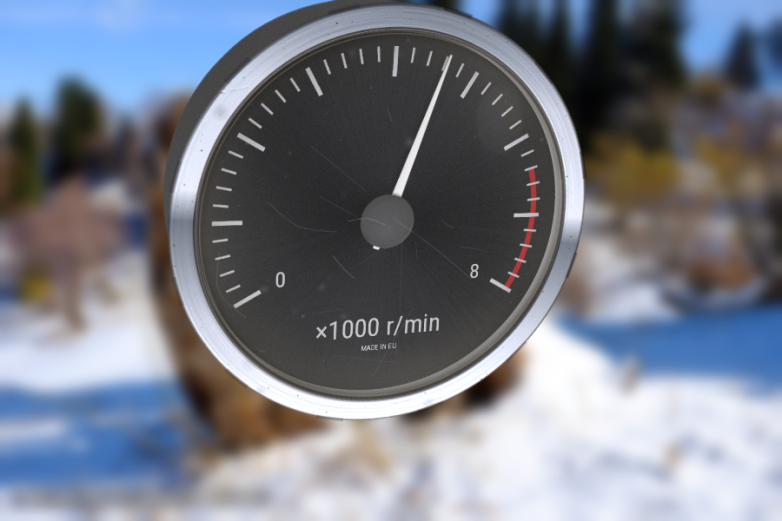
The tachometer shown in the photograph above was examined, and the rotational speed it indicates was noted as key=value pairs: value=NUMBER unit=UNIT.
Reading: value=4600 unit=rpm
